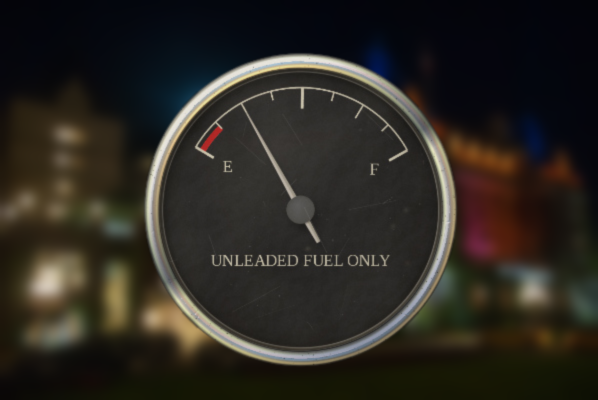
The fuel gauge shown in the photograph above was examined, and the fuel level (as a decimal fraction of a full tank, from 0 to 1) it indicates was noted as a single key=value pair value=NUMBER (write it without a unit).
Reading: value=0.25
